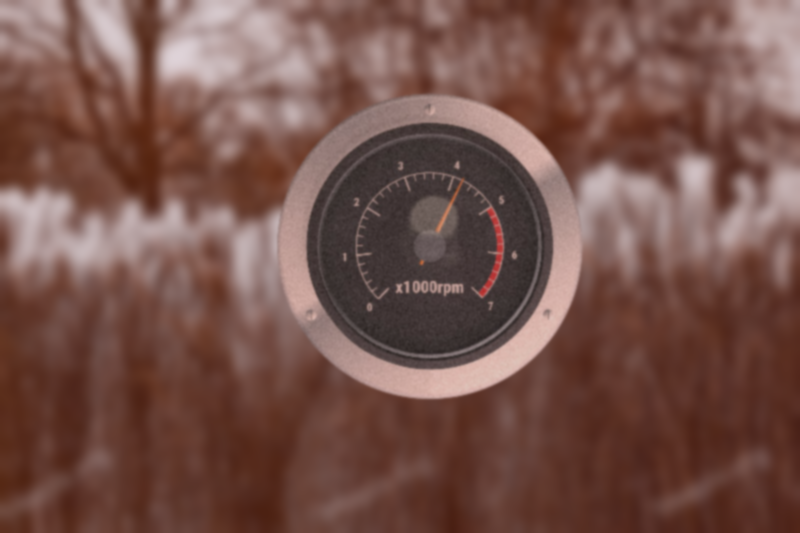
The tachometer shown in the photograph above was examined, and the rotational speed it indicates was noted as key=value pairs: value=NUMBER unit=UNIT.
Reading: value=4200 unit=rpm
